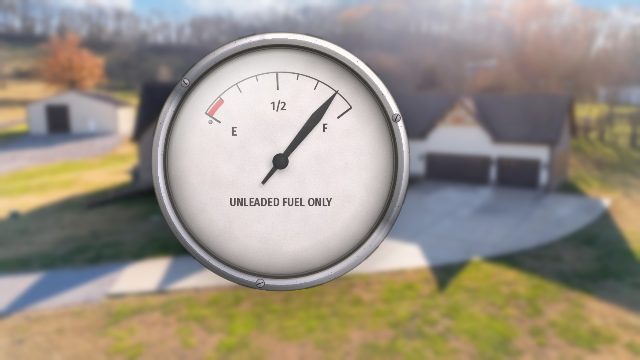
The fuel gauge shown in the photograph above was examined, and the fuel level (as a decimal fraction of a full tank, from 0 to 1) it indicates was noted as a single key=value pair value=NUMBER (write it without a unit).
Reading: value=0.875
